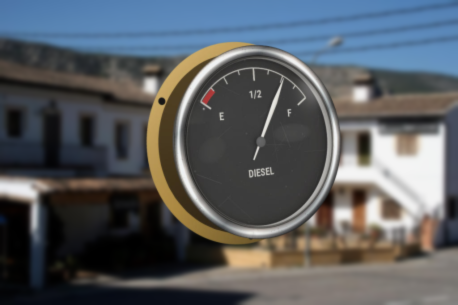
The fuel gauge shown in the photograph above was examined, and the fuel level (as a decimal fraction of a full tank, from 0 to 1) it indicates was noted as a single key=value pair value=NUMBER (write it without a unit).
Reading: value=0.75
